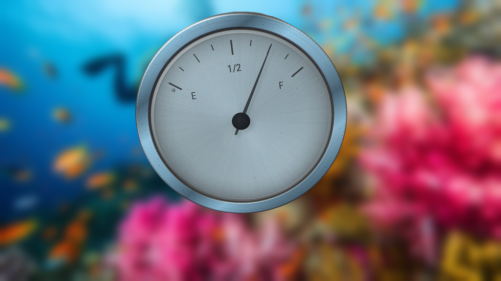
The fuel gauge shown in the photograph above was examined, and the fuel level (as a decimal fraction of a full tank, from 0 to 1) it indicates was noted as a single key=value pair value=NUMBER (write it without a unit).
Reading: value=0.75
